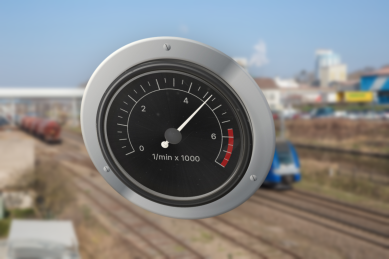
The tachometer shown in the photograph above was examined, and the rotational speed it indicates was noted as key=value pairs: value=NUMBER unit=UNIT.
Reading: value=4625 unit=rpm
